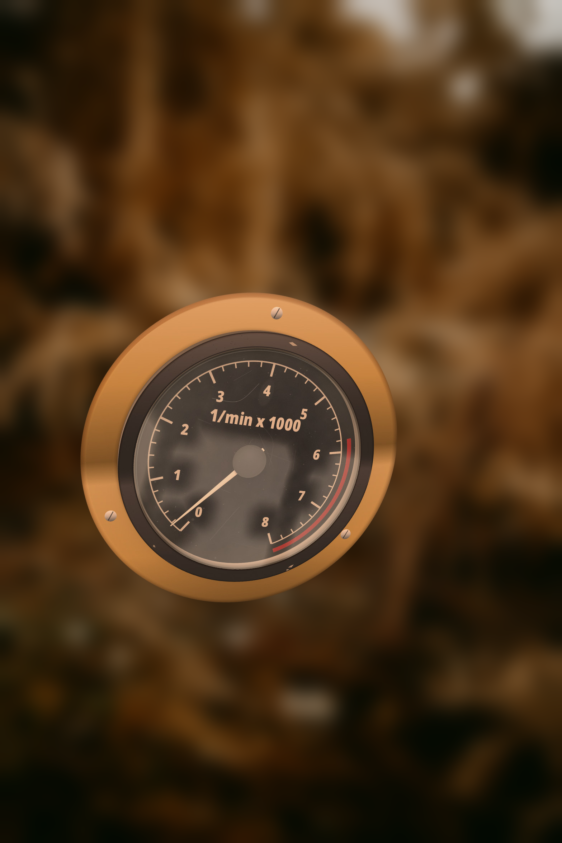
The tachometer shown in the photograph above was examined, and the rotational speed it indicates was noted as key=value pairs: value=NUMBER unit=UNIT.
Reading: value=200 unit=rpm
